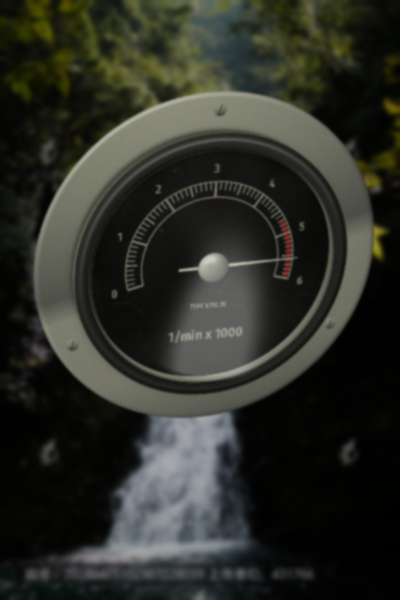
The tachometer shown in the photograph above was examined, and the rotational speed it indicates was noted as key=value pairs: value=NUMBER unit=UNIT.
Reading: value=5500 unit=rpm
